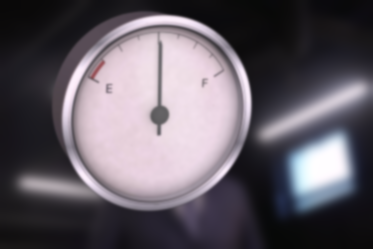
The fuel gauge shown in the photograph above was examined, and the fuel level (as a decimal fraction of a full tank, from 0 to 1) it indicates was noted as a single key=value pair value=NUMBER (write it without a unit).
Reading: value=0.5
